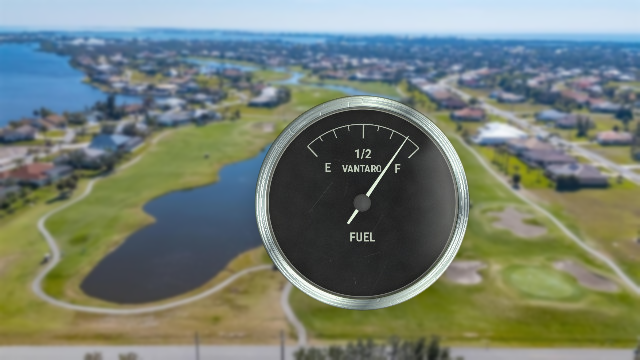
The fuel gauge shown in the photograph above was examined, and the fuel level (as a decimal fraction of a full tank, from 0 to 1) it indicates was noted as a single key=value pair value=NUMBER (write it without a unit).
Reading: value=0.875
